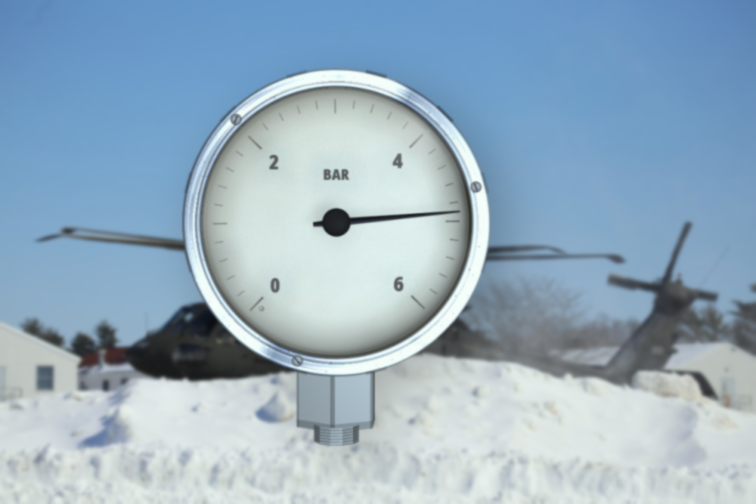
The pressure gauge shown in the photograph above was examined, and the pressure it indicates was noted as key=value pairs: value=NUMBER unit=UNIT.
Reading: value=4.9 unit=bar
